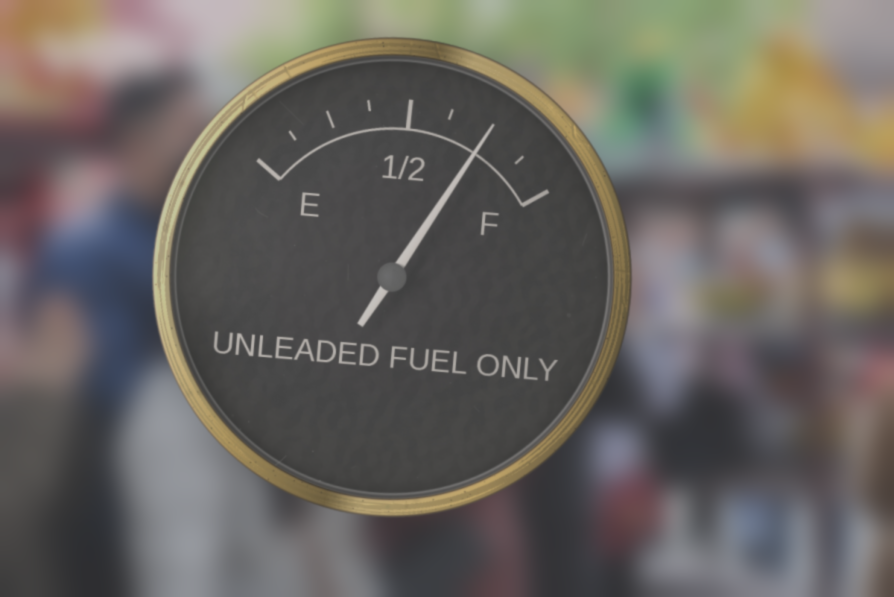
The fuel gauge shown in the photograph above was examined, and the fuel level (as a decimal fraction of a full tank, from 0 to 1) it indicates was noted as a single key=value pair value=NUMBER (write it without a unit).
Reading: value=0.75
